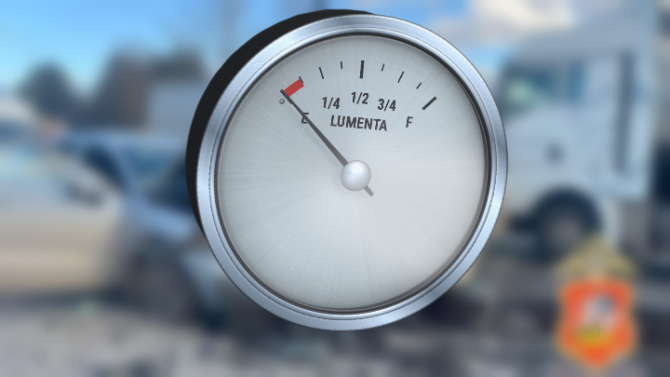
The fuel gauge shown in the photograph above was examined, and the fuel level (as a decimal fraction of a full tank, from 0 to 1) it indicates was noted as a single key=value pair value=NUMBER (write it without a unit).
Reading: value=0
